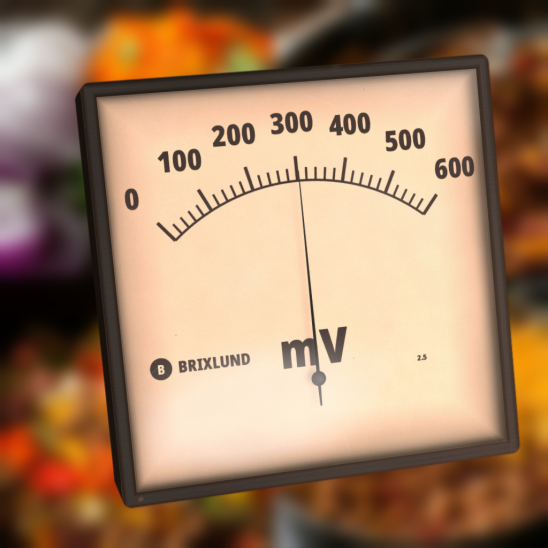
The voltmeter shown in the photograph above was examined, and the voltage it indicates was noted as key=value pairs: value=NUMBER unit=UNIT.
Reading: value=300 unit=mV
